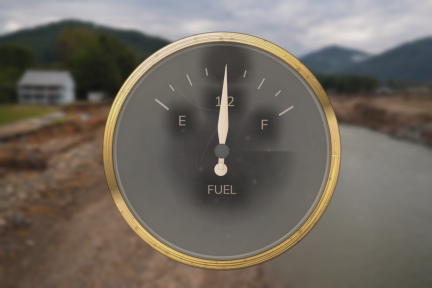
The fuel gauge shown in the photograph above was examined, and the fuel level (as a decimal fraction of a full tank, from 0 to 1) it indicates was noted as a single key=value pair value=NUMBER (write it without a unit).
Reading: value=0.5
